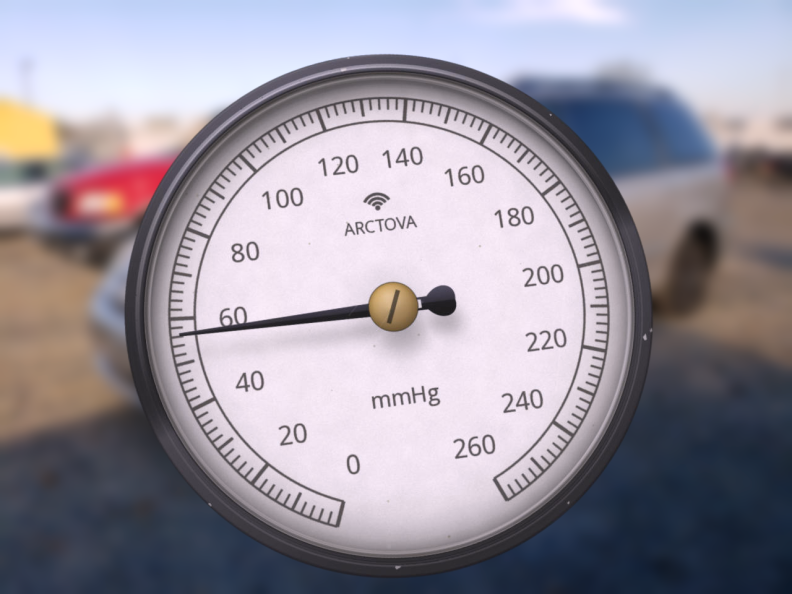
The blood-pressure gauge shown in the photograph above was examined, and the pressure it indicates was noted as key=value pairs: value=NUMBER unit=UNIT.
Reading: value=56 unit=mmHg
